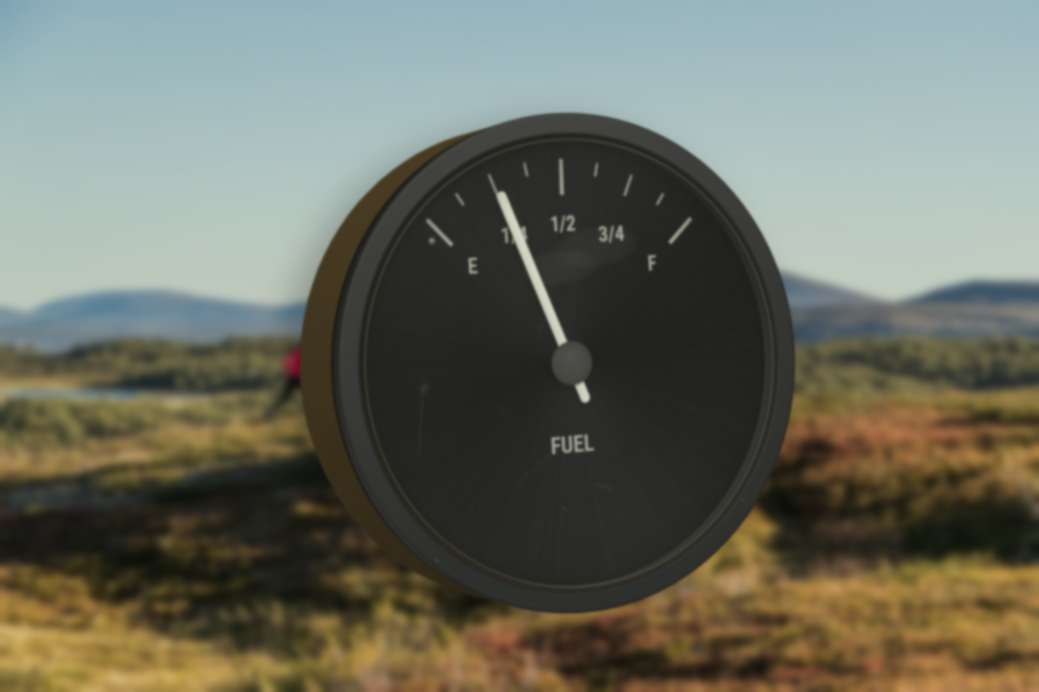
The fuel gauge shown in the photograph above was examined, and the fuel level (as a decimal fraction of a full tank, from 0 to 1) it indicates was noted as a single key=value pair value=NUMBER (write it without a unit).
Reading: value=0.25
